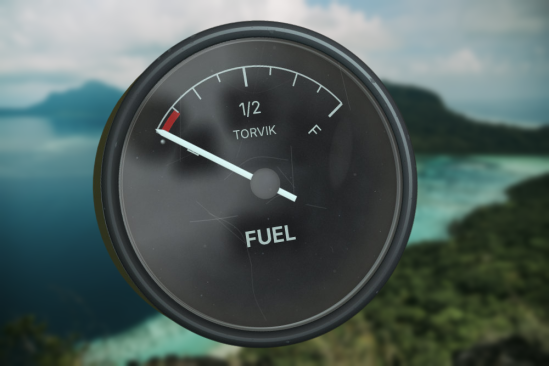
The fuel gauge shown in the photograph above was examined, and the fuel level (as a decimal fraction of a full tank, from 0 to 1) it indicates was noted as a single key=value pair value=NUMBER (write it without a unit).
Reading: value=0
